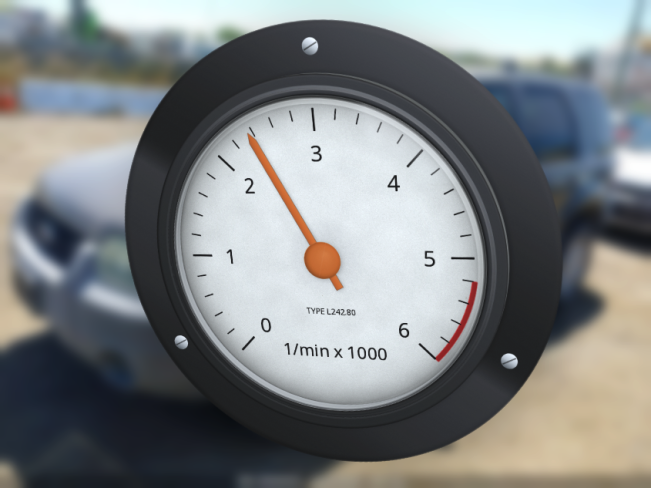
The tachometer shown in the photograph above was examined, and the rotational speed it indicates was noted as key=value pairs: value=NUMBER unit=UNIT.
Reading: value=2400 unit=rpm
